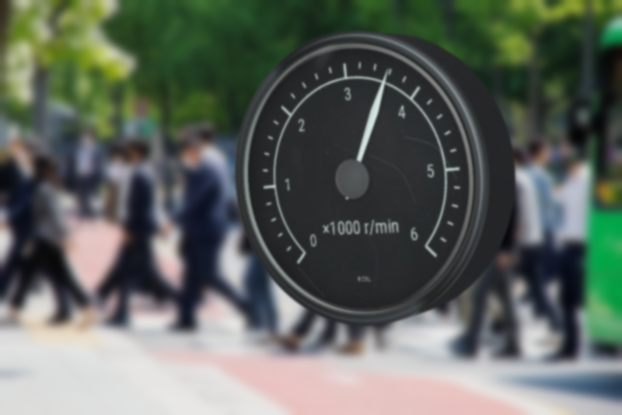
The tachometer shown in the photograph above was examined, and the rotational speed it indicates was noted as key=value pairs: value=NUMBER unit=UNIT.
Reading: value=3600 unit=rpm
